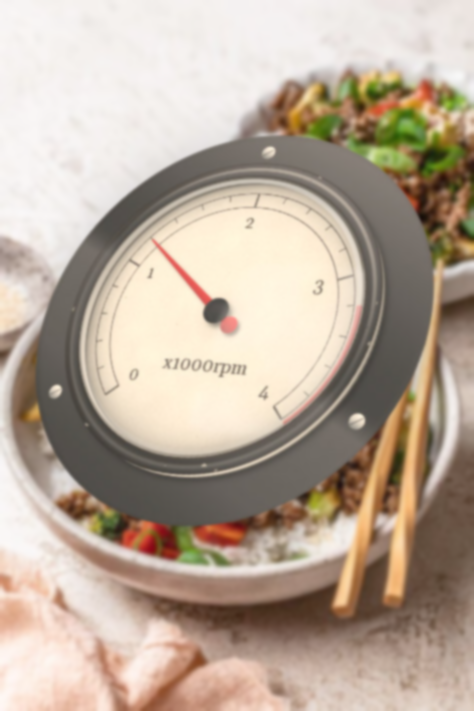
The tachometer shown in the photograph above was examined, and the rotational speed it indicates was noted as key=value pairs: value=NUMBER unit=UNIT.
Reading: value=1200 unit=rpm
